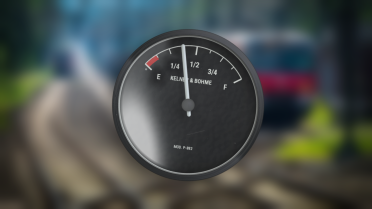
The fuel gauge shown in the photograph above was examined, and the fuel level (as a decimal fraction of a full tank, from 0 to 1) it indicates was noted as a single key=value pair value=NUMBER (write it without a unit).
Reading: value=0.375
